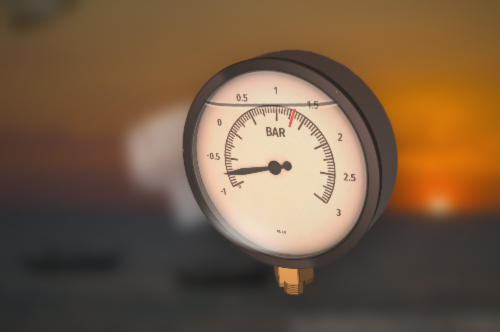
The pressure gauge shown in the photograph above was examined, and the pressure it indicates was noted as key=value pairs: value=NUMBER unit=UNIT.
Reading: value=-0.75 unit=bar
